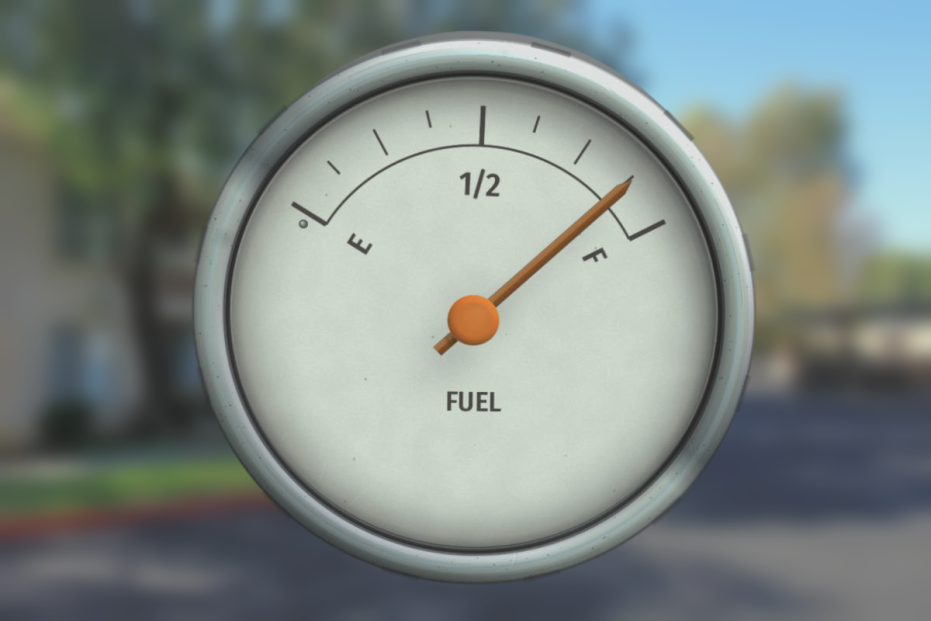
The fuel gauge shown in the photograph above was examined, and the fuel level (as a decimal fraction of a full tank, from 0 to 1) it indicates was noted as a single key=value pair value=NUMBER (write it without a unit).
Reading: value=0.875
